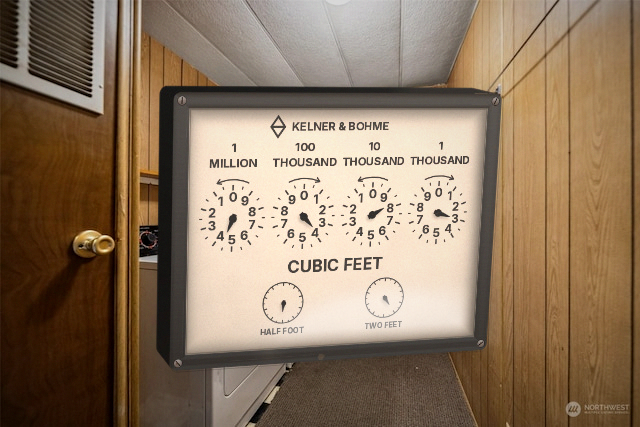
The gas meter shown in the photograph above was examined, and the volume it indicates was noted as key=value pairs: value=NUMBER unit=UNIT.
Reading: value=438300 unit=ft³
